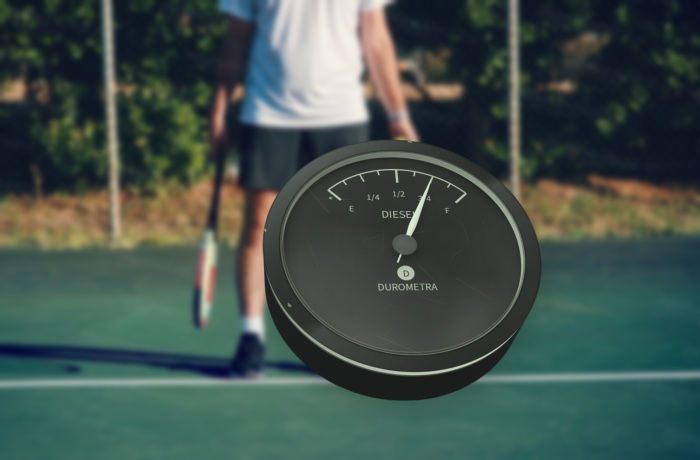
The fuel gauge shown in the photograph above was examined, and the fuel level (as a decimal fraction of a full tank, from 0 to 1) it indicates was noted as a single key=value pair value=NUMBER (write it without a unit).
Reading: value=0.75
